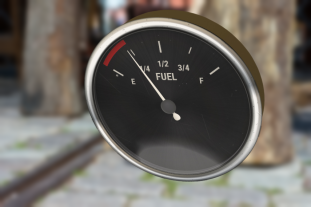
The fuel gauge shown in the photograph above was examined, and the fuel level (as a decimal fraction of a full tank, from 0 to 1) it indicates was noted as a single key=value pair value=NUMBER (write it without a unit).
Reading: value=0.25
